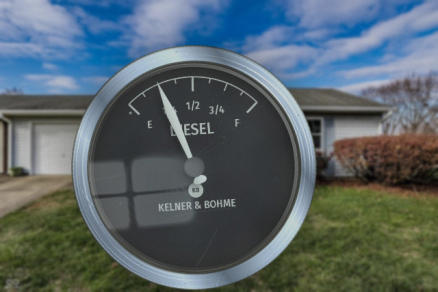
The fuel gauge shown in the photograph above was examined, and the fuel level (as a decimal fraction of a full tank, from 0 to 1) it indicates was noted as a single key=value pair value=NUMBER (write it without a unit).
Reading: value=0.25
